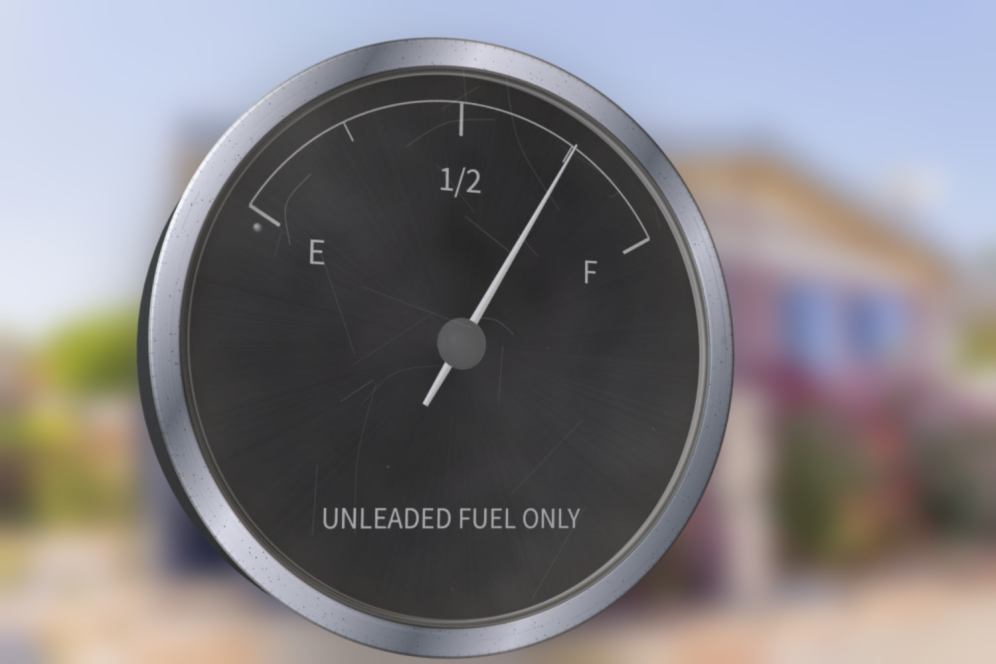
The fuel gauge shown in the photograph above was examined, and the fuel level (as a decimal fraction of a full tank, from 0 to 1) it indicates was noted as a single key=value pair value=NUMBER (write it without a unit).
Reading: value=0.75
